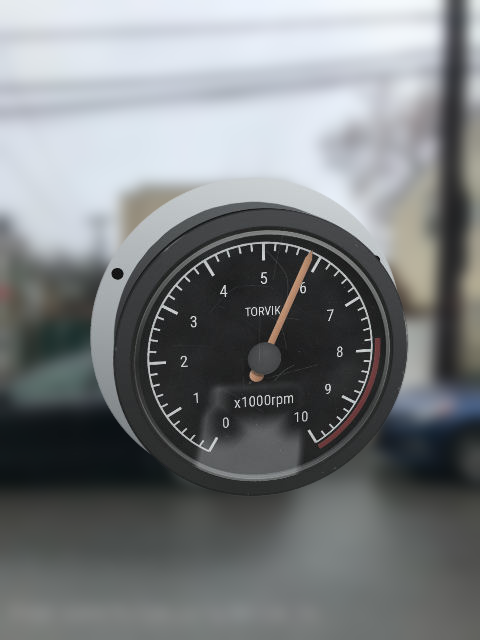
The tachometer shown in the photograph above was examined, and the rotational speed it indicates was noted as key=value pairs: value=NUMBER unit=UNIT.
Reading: value=5800 unit=rpm
